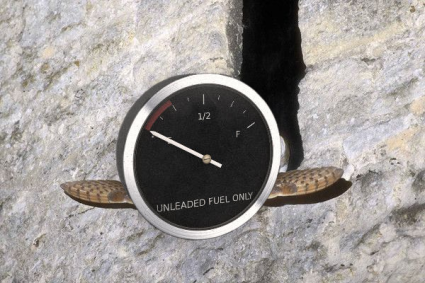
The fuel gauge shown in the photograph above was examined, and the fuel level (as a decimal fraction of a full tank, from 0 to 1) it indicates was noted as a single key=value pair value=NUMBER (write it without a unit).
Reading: value=0
